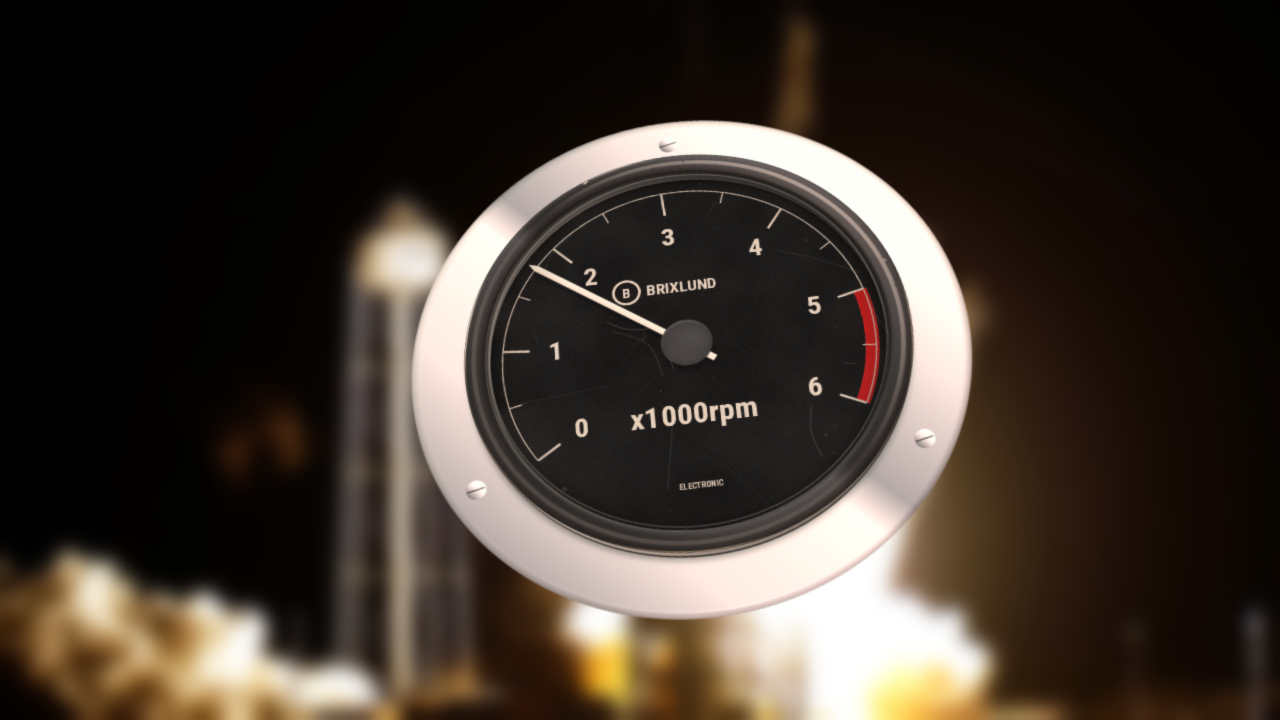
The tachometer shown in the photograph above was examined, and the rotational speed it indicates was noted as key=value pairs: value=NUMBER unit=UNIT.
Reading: value=1750 unit=rpm
